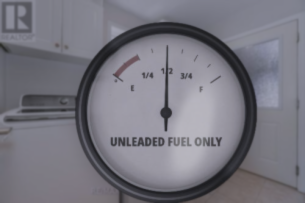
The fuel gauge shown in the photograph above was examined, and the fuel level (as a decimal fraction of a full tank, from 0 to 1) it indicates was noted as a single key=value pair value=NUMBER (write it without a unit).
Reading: value=0.5
